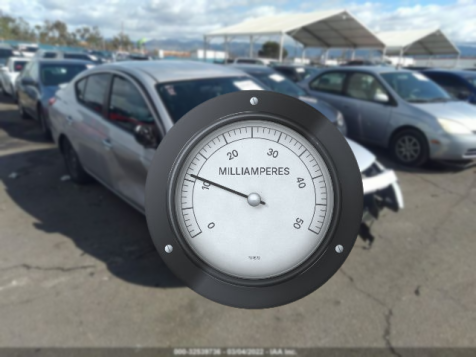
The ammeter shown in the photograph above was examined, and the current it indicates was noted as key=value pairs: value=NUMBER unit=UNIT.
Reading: value=11 unit=mA
